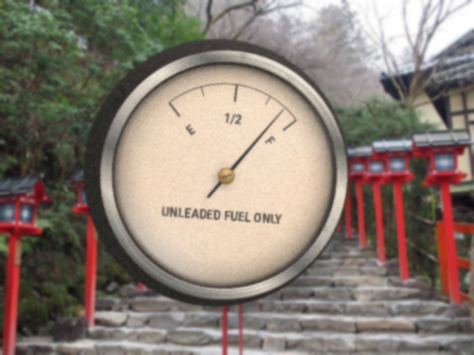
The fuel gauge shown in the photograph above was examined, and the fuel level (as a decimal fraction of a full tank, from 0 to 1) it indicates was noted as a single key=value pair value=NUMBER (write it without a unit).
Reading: value=0.875
